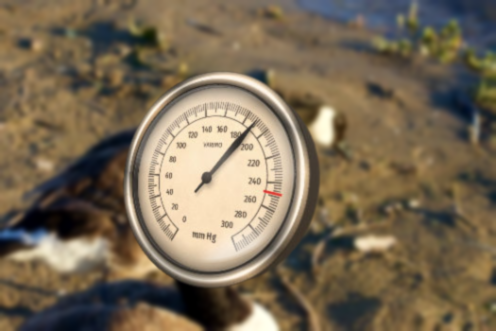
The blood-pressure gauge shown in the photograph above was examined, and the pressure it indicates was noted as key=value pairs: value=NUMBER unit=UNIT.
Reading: value=190 unit=mmHg
